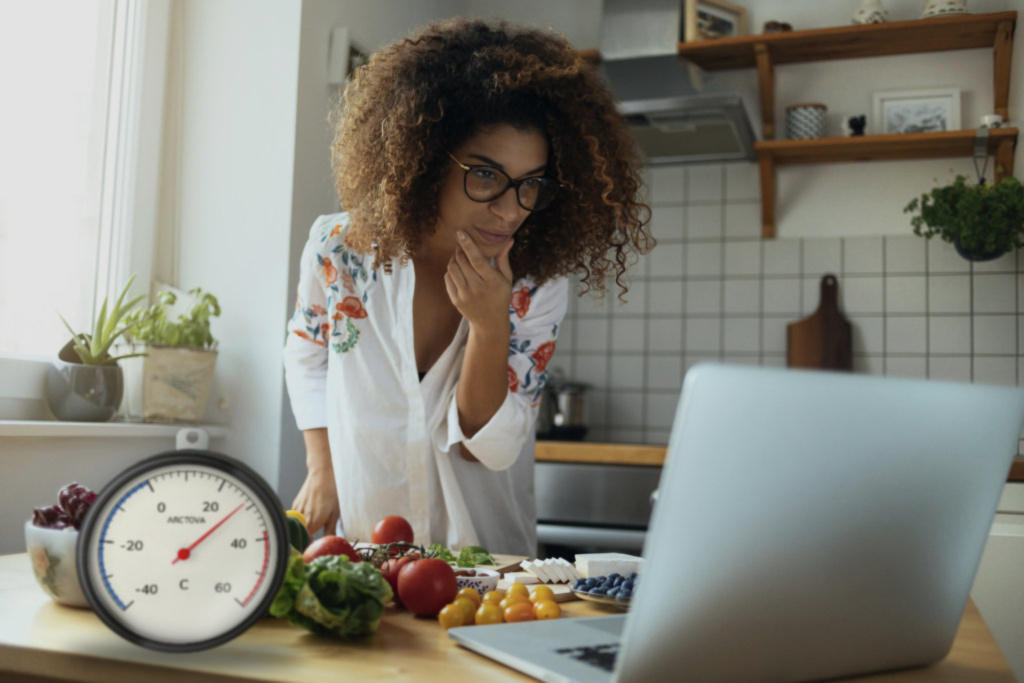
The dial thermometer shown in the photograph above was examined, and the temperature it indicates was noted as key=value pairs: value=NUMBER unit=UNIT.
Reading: value=28 unit=°C
